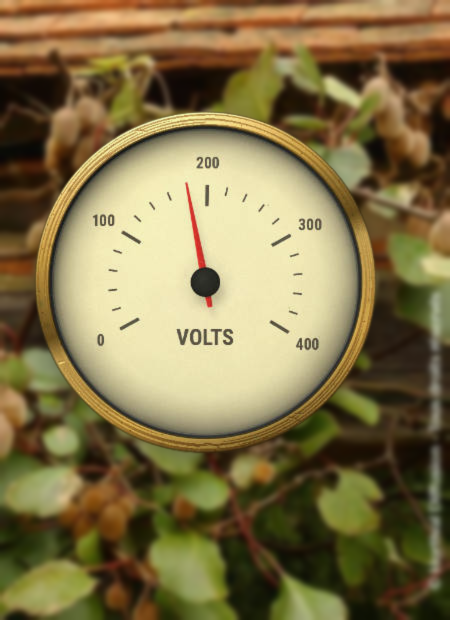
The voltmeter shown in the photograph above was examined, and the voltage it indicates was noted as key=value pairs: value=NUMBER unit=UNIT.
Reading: value=180 unit=V
